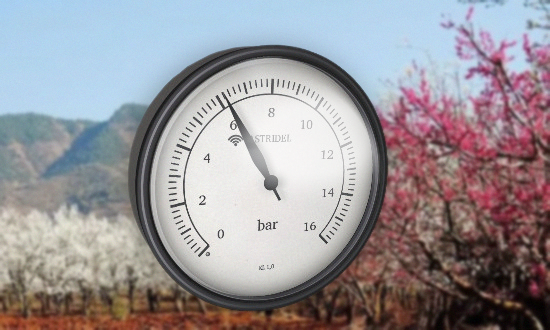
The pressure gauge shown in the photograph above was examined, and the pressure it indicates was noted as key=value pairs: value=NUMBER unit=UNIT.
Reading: value=6.2 unit=bar
